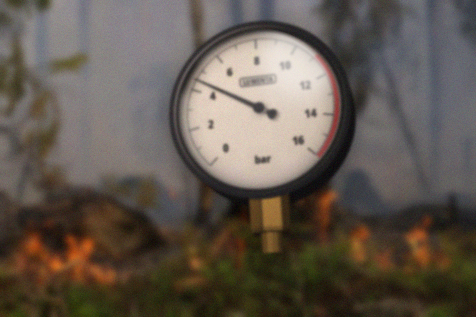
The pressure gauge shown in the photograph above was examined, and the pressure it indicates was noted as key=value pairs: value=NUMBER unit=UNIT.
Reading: value=4.5 unit=bar
